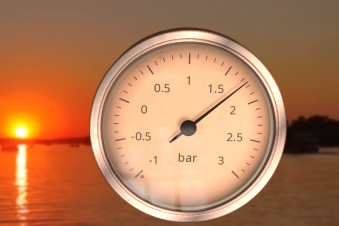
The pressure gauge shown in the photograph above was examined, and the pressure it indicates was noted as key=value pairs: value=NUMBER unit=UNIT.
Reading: value=1.75 unit=bar
